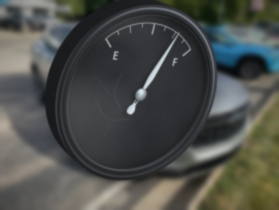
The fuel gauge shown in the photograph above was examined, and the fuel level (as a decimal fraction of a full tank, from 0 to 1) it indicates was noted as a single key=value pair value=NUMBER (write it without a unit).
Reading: value=0.75
